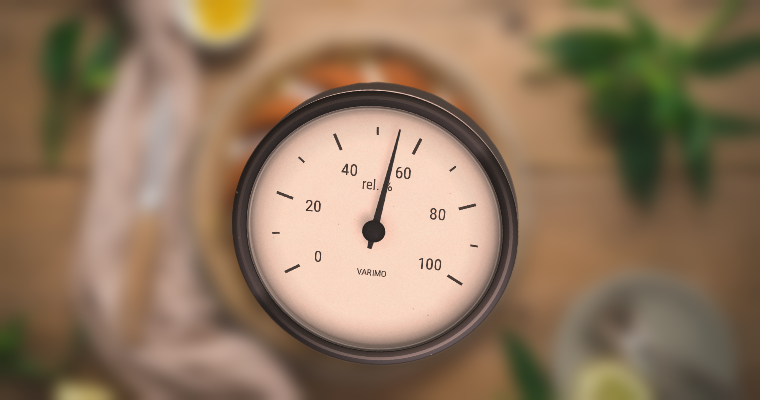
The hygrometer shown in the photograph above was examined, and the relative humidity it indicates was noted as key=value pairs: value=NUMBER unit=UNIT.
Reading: value=55 unit=%
